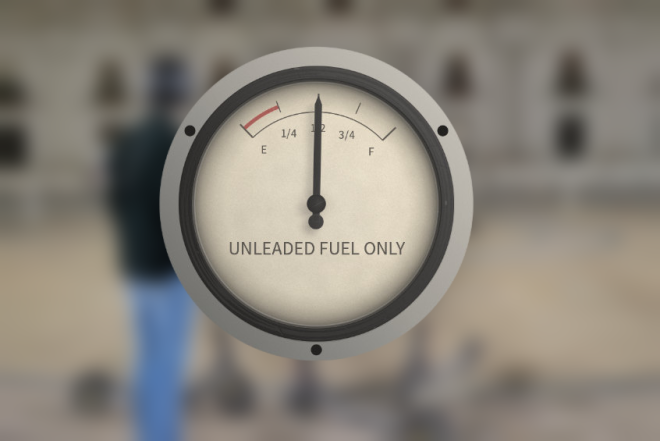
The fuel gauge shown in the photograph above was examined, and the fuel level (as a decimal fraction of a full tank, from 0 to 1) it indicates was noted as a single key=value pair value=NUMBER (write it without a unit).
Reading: value=0.5
